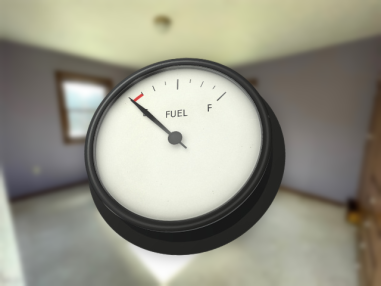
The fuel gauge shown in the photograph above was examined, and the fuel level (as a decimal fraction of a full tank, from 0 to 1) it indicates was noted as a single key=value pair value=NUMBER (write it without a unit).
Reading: value=0
